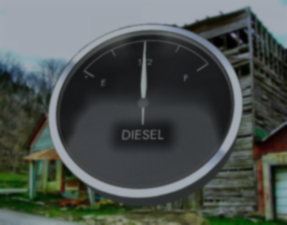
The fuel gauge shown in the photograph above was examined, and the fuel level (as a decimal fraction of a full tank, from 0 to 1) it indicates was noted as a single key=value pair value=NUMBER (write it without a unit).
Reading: value=0.5
